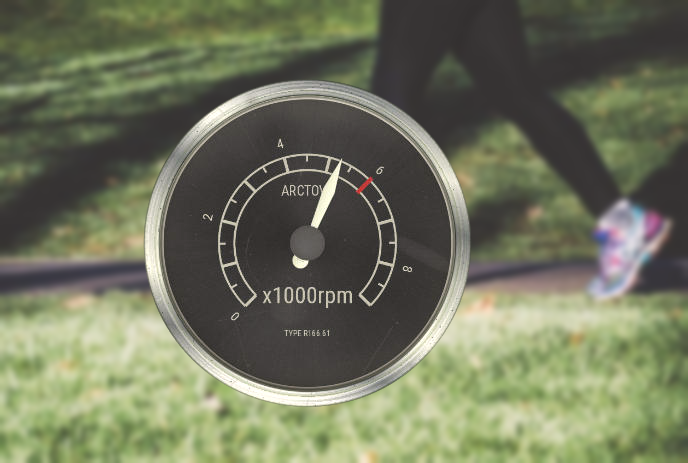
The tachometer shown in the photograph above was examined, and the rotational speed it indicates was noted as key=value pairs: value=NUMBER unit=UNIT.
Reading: value=5250 unit=rpm
